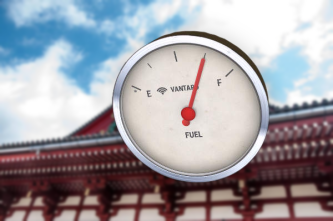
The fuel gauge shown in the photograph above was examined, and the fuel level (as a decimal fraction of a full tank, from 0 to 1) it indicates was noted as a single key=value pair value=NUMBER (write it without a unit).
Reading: value=0.75
